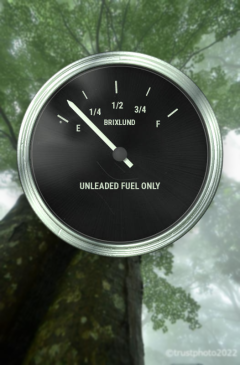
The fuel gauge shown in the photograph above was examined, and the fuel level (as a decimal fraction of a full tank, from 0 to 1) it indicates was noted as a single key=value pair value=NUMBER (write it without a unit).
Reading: value=0.125
